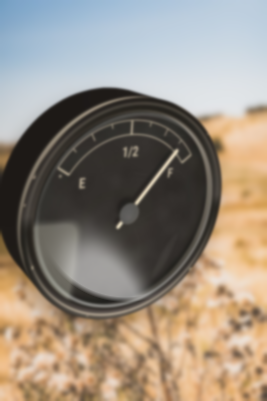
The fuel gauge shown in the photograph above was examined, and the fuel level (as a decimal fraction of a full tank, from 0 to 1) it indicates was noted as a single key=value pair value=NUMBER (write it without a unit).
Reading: value=0.875
